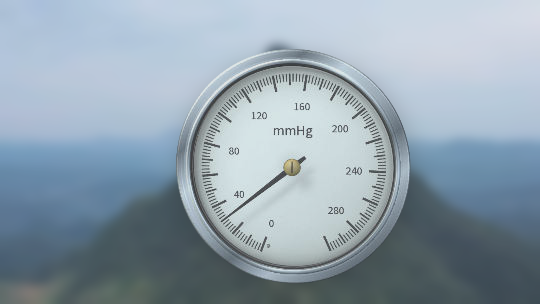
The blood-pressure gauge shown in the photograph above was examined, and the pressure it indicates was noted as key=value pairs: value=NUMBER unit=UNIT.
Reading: value=30 unit=mmHg
